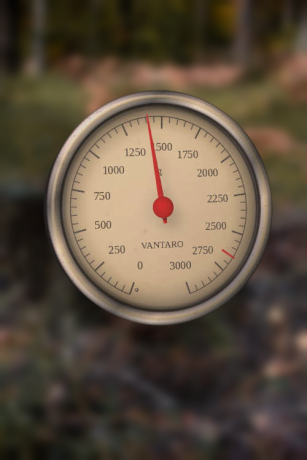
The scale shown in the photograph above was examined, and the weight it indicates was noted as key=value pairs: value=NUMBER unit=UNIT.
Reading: value=1400 unit=g
